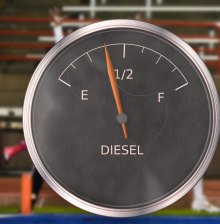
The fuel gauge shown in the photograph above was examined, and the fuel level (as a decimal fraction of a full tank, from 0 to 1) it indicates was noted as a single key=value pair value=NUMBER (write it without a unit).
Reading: value=0.375
